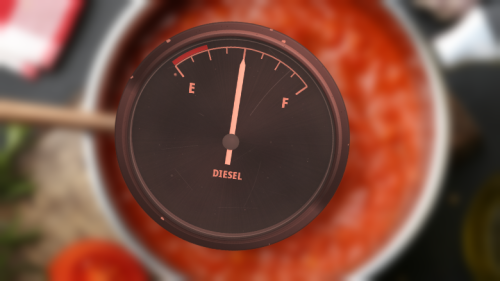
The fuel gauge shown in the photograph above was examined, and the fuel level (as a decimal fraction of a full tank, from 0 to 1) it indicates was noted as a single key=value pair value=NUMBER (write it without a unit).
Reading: value=0.5
